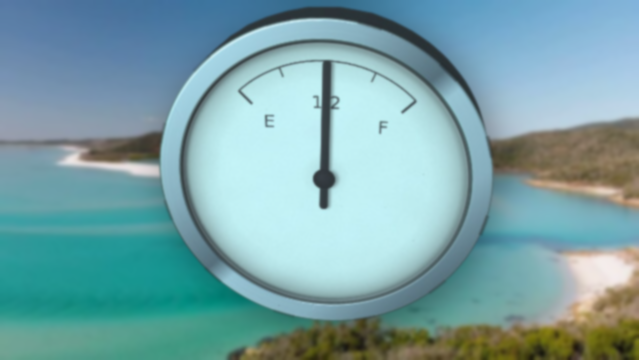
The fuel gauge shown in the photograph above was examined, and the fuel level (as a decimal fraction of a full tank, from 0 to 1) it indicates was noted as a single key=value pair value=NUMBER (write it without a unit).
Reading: value=0.5
